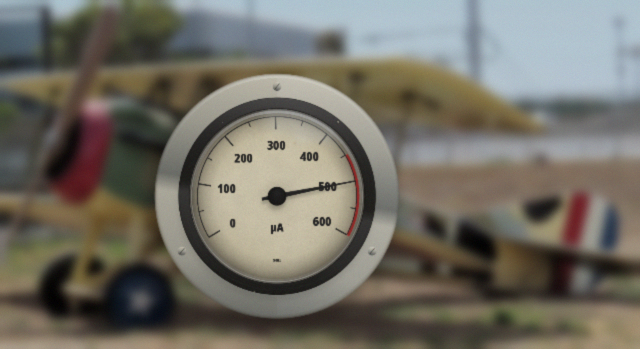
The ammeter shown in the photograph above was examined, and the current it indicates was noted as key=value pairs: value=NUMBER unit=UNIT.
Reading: value=500 unit=µA
